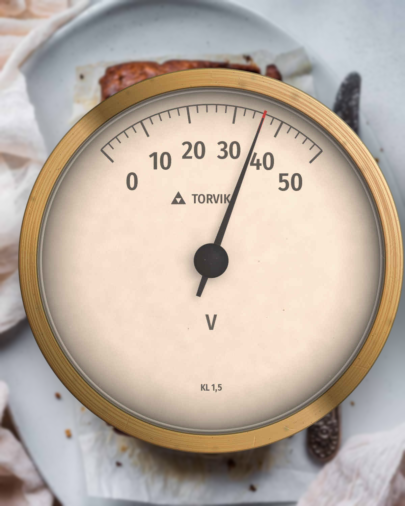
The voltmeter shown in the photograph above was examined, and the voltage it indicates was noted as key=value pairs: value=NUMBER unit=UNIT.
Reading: value=36 unit=V
